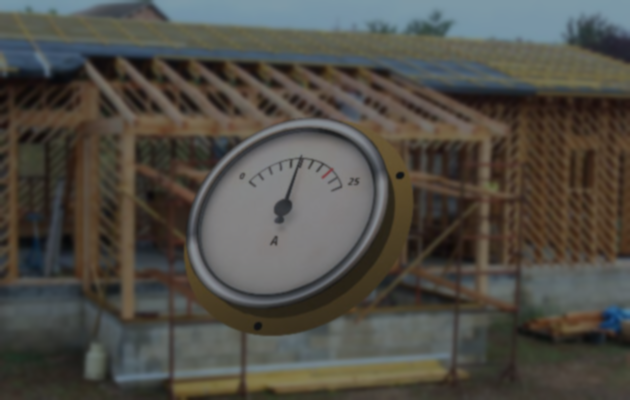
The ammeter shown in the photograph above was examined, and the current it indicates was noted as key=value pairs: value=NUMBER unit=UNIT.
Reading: value=12.5 unit=A
